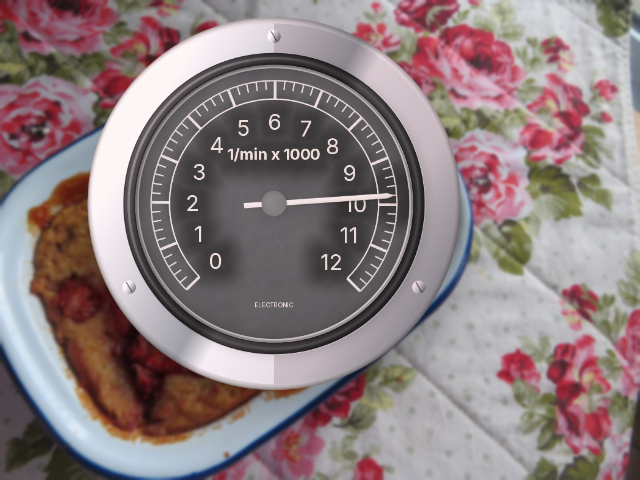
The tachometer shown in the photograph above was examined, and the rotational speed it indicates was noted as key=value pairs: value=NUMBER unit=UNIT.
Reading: value=9800 unit=rpm
